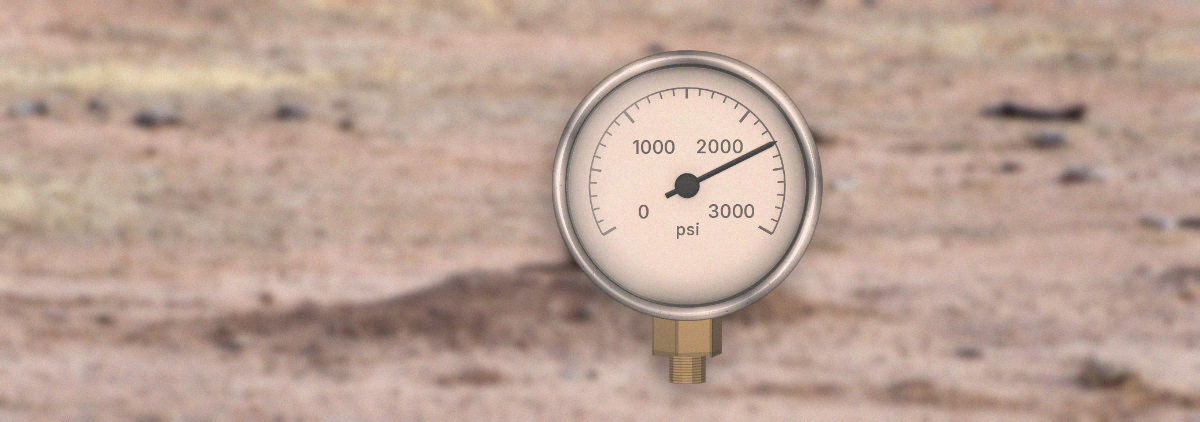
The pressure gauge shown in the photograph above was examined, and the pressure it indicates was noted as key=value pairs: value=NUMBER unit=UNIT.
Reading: value=2300 unit=psi
